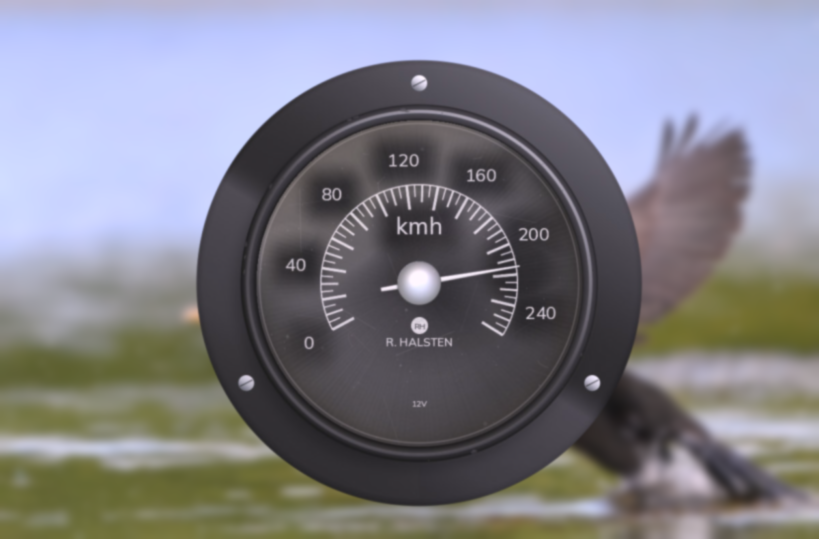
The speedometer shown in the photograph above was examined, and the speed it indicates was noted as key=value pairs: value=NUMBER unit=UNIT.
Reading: value=215 unit=km/h
